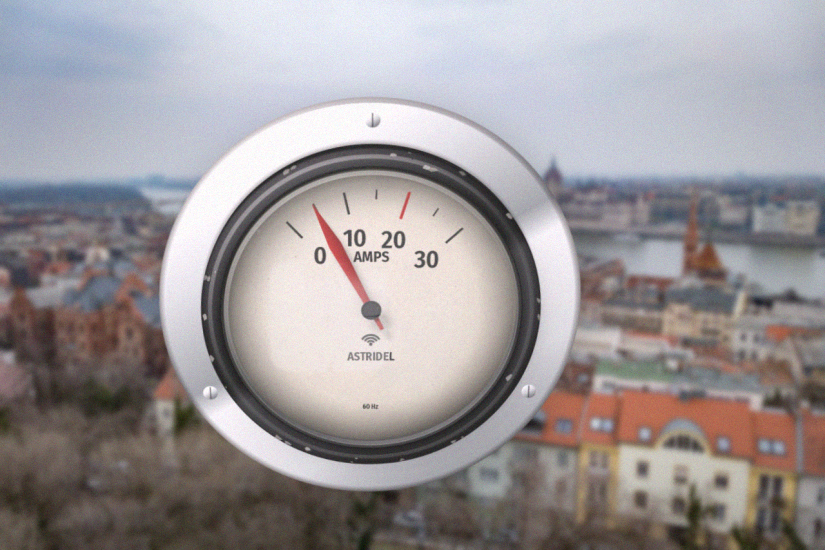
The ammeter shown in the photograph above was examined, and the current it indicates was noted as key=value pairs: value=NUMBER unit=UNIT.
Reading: value=5 unit=A
